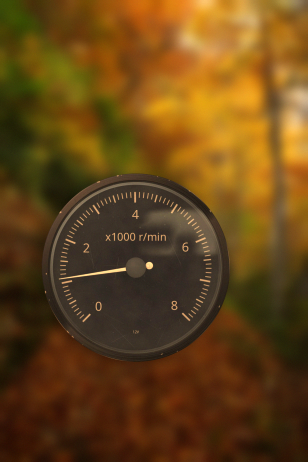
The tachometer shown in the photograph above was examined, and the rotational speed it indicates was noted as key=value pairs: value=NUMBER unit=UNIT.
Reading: value=1100 unit=rpm
